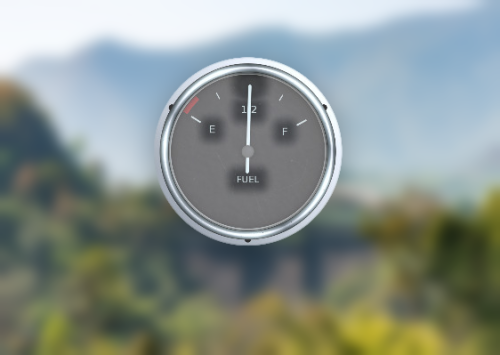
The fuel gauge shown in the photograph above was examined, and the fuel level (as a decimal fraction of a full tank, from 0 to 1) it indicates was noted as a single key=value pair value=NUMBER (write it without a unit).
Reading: value=0.5
